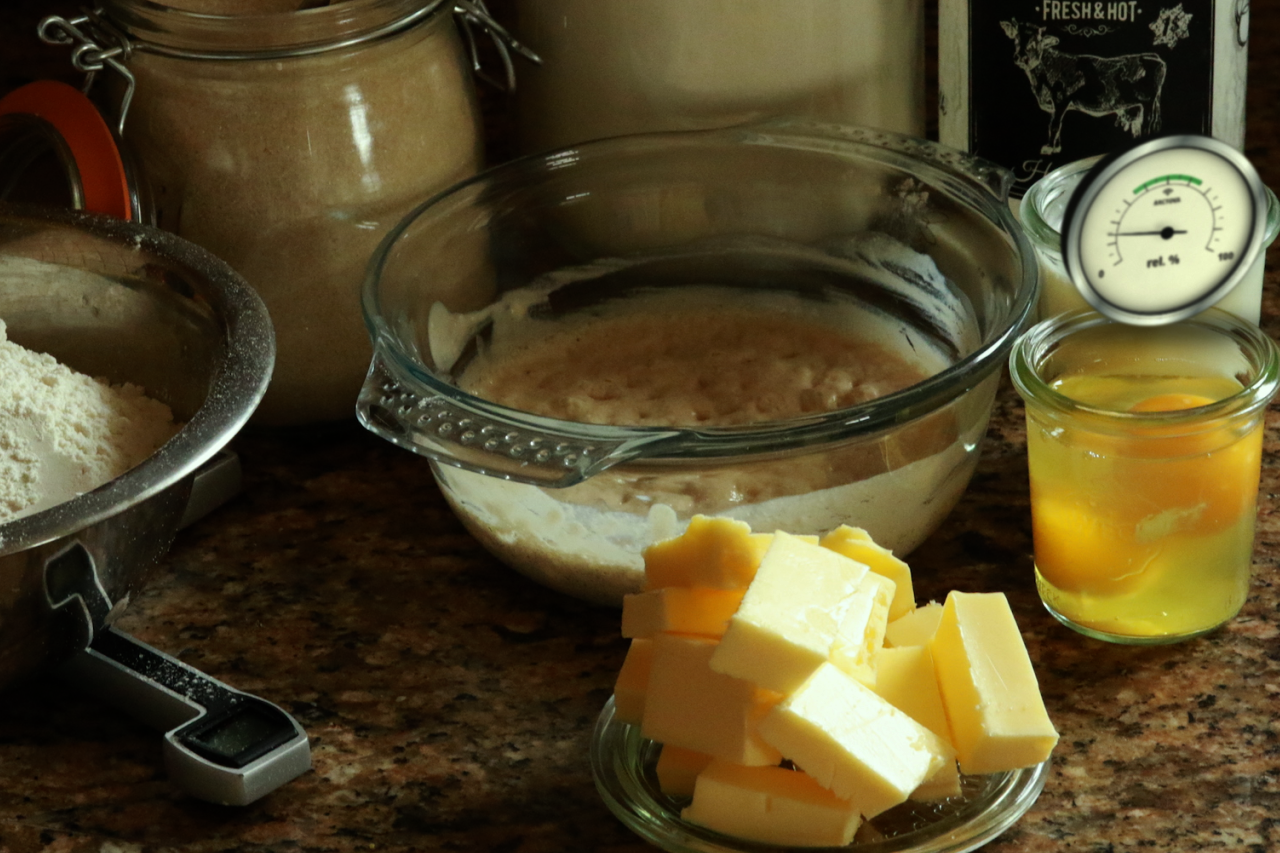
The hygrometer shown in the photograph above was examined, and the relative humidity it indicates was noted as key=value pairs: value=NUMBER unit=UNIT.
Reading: value=15 unit=%
